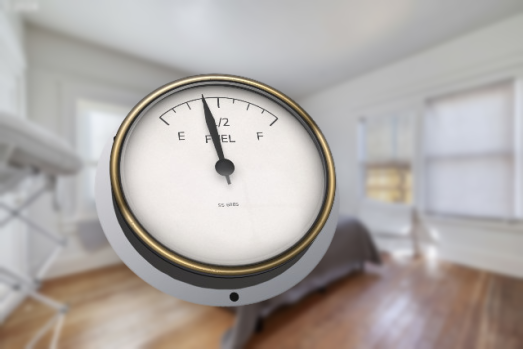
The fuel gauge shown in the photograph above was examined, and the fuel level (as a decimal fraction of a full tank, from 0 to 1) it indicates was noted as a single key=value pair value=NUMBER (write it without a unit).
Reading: value=0.375
